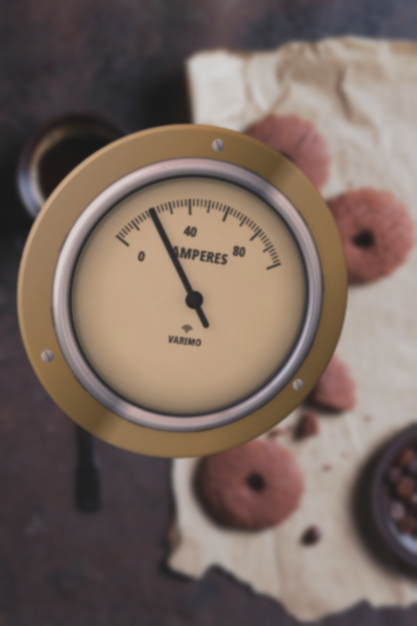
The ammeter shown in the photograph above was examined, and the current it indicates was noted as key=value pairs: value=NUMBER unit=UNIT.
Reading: value=20 unit=A
